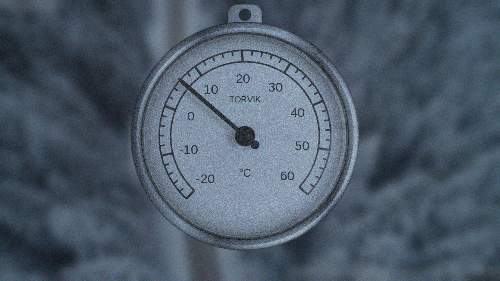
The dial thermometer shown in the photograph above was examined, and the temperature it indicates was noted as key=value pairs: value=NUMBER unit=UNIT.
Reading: value=6 unit=°C
